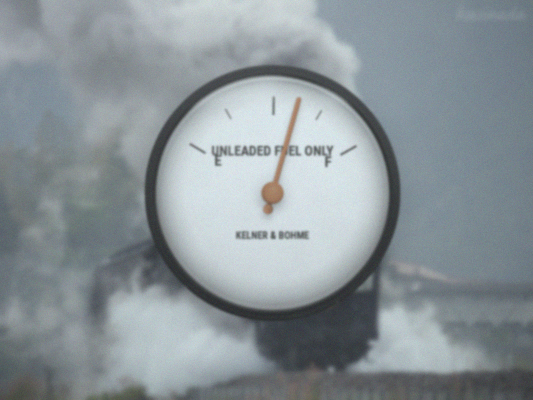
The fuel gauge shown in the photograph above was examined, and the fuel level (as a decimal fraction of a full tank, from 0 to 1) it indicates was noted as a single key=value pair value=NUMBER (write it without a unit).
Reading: value=0.625
